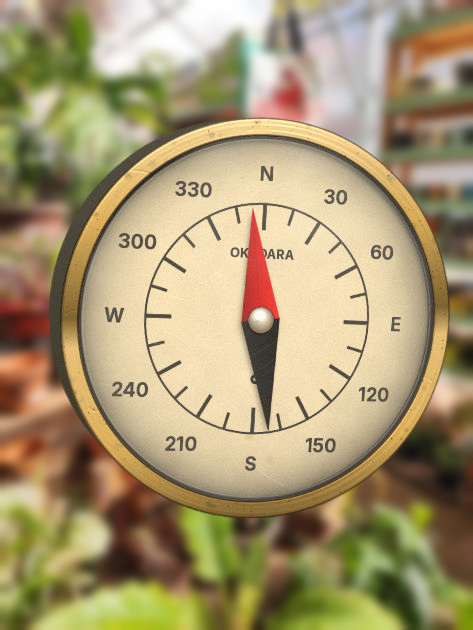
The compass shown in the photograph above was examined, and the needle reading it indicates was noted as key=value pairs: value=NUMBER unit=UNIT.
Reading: value=352.5 unit=°
